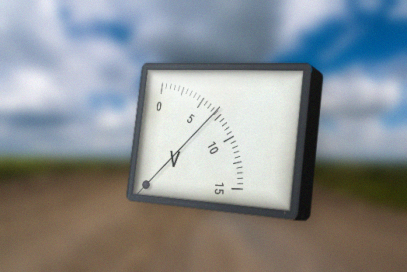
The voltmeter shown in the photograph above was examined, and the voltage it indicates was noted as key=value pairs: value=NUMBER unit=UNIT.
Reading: value=7 unit=V
